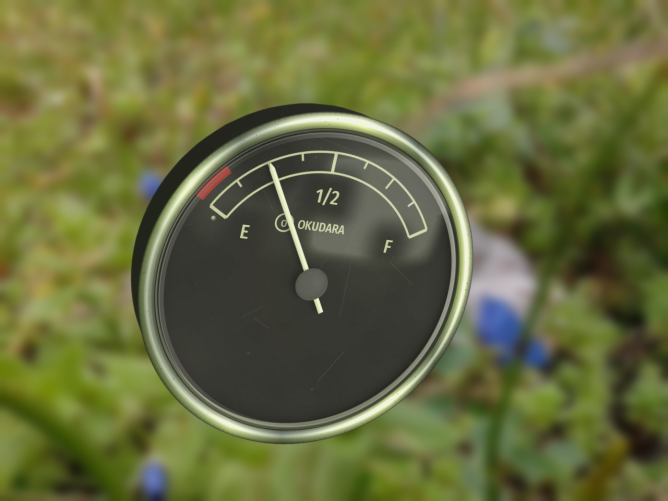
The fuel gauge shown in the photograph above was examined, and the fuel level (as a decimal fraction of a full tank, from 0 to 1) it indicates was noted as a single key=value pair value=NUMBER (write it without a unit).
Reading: value=0.25
